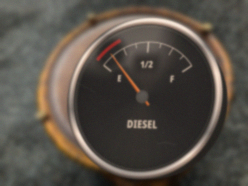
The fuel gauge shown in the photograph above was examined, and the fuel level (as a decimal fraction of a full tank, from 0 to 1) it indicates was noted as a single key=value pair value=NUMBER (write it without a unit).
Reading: value=0.125
